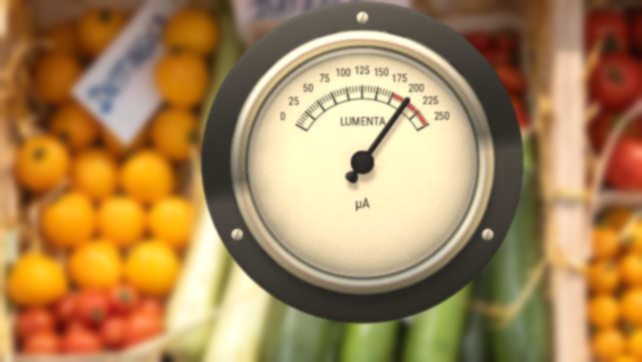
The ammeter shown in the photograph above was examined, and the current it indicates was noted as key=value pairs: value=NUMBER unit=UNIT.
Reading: value=200 unit=µA
